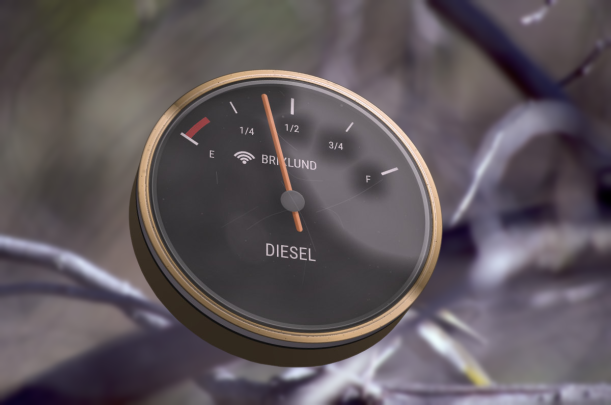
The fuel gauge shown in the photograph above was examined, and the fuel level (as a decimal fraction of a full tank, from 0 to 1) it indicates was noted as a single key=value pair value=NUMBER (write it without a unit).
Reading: value=0.375
